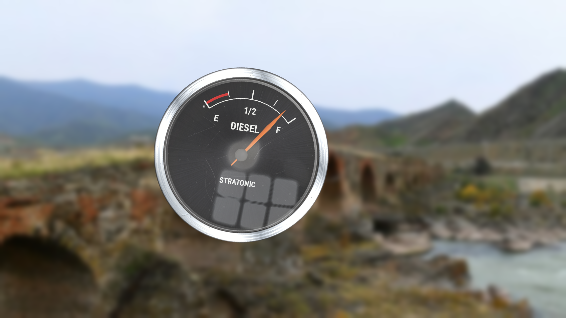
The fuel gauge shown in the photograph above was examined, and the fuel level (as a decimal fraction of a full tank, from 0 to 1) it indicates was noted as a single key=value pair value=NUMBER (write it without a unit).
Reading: value=0.875
